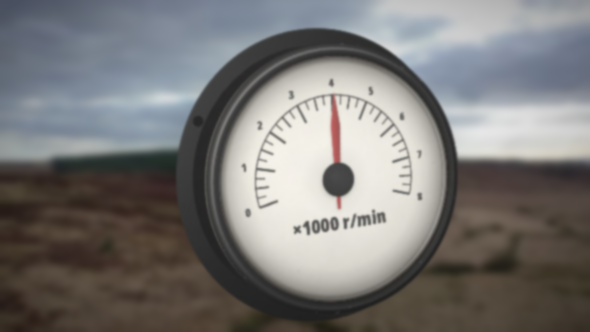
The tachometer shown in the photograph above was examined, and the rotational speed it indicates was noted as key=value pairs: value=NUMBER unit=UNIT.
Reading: value=4000 unit=rpm
